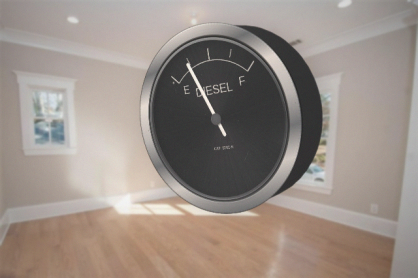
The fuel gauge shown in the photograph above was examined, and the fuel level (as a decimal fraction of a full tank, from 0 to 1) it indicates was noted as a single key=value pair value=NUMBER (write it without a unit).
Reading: value=0.25
